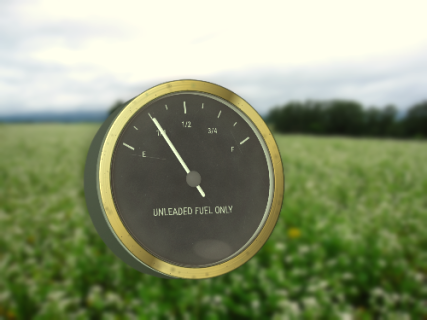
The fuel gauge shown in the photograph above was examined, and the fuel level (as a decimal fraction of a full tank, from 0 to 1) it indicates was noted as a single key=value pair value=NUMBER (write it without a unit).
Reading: value=0.25
